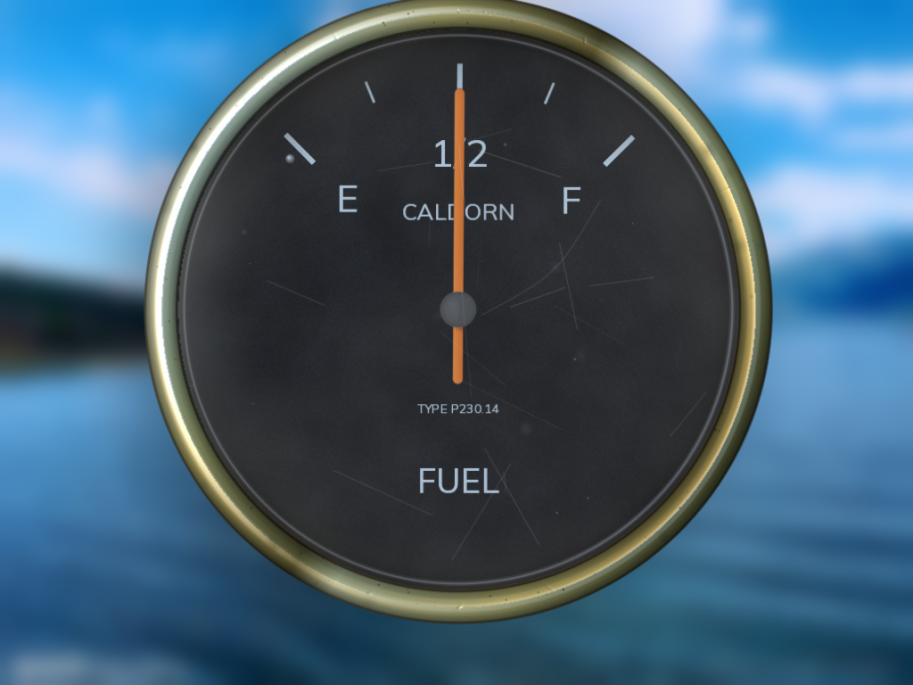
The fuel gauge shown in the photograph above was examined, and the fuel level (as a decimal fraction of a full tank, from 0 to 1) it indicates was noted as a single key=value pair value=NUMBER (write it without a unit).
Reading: value=0.5
